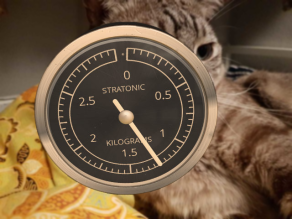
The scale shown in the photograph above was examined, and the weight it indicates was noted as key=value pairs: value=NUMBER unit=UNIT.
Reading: value=1.25 unit=kg
